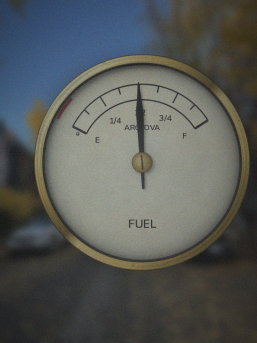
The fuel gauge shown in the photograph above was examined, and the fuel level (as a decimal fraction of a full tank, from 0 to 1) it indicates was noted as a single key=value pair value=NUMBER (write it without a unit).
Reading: value=0.5
